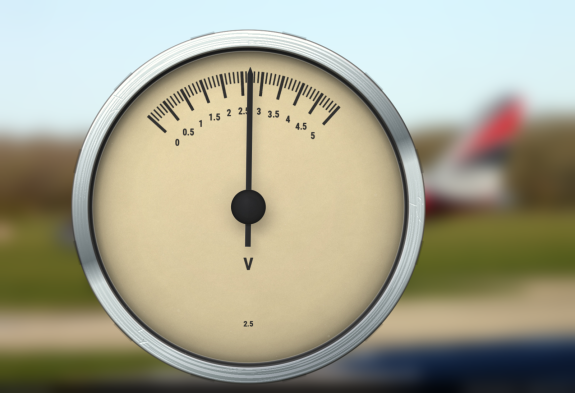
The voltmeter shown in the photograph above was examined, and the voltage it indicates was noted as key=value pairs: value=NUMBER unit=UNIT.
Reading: value=2.7 unit=V
